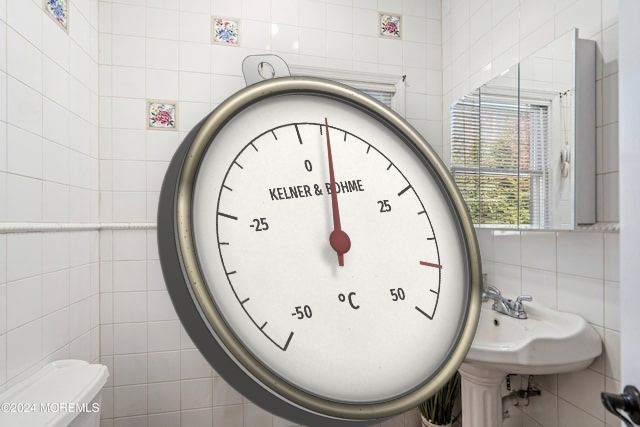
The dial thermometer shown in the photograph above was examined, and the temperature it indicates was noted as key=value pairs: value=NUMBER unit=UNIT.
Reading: value=5 unit=°C
